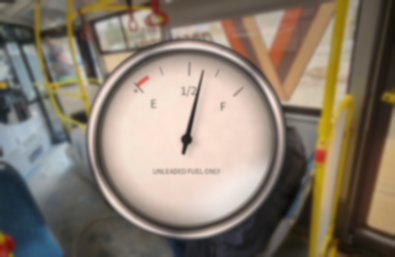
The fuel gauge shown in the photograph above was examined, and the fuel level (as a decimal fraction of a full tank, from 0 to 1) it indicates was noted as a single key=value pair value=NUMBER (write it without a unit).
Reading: value=0.625
